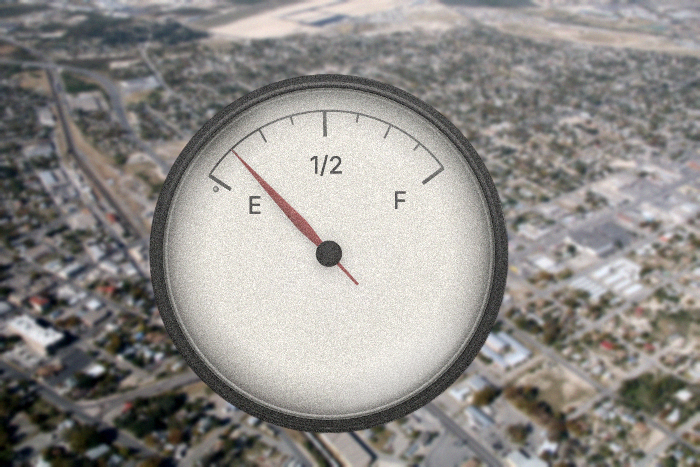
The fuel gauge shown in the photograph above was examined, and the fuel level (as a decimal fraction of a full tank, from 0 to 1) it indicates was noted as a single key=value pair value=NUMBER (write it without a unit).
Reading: value=0.125
